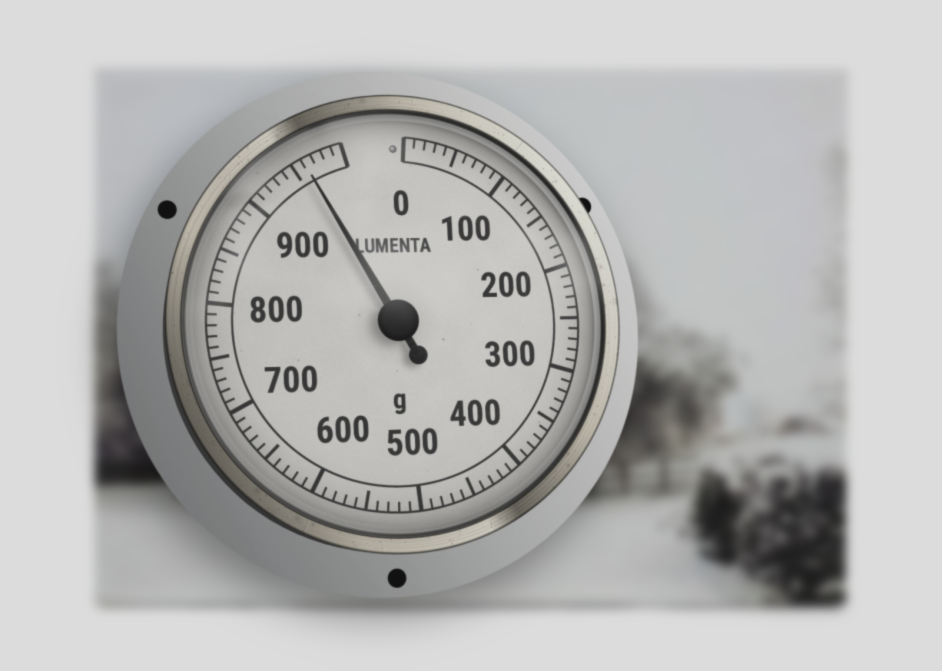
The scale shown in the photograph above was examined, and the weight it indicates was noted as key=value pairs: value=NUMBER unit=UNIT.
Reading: value=960 unit=g
